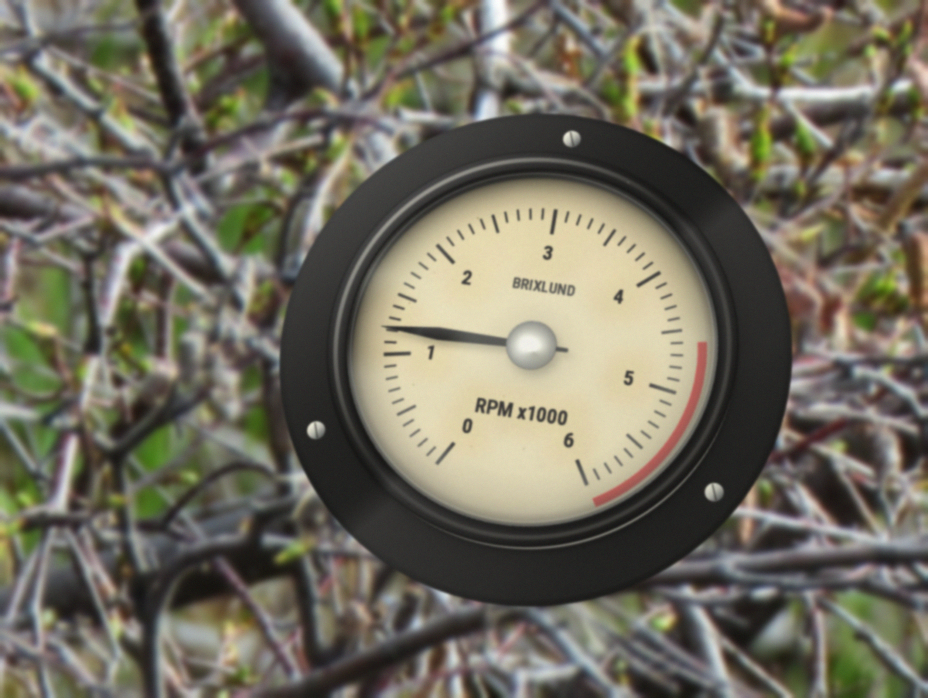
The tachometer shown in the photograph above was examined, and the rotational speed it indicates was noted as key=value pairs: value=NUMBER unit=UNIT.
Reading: value=1200 unit=rpm
